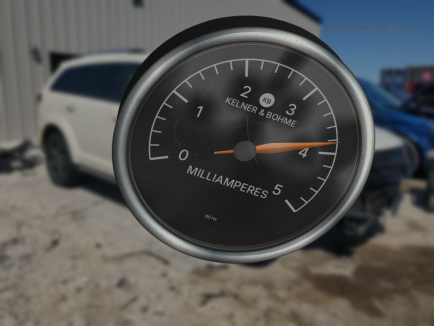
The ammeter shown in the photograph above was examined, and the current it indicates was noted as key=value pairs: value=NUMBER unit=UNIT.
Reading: value=3.8 unit=mA
